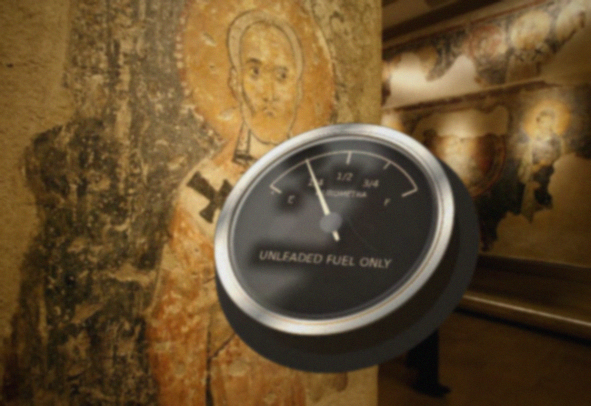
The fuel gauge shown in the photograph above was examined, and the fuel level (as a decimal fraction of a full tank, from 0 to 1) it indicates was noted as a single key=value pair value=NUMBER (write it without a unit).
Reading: value=0.25
